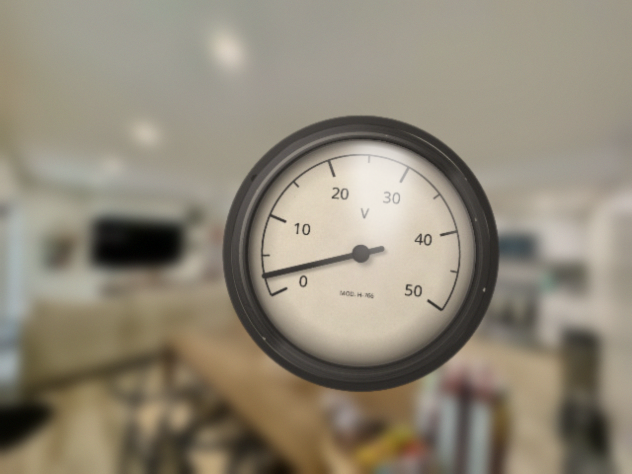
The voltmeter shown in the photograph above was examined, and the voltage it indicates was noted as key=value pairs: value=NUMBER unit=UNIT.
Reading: value=2.5 unit=V
